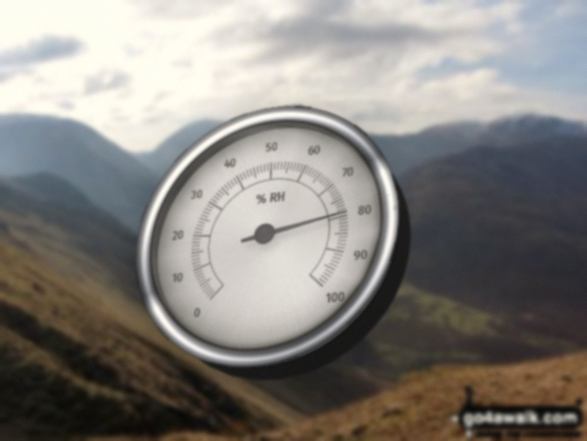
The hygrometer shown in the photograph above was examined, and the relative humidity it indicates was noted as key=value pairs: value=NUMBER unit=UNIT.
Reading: value=80 unit=%
